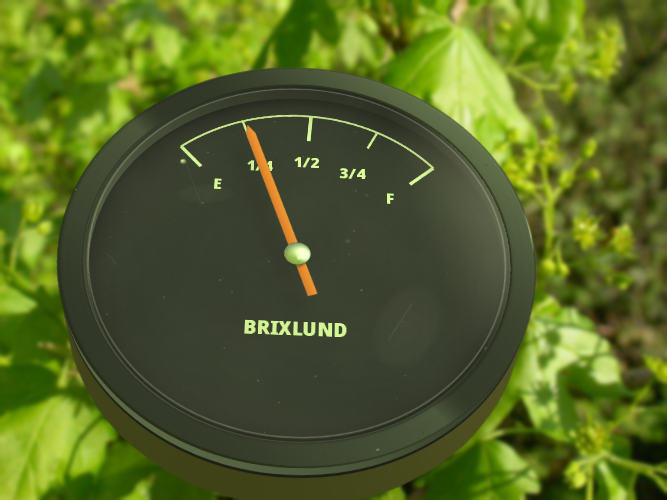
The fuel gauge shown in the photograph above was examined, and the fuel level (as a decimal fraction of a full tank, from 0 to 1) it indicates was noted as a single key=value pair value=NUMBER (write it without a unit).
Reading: value=0.25
